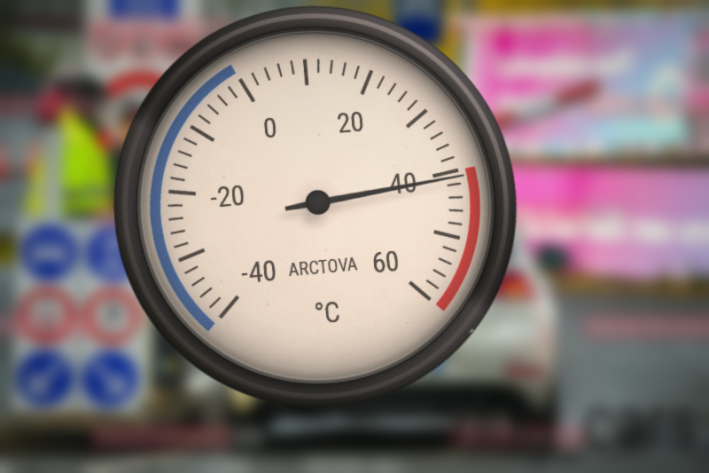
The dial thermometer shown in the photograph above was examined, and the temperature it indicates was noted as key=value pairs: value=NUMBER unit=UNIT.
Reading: value=41 unit=°C
